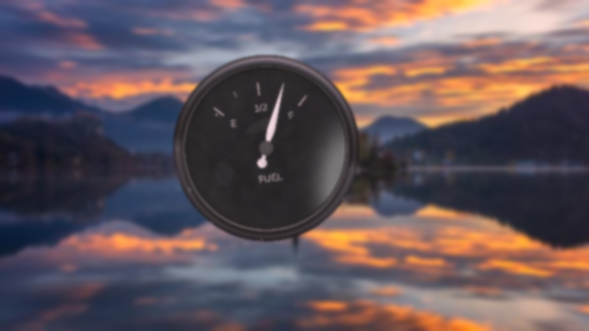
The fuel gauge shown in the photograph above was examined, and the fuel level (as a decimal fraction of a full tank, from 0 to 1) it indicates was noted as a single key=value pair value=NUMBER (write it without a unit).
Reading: value=0.75
